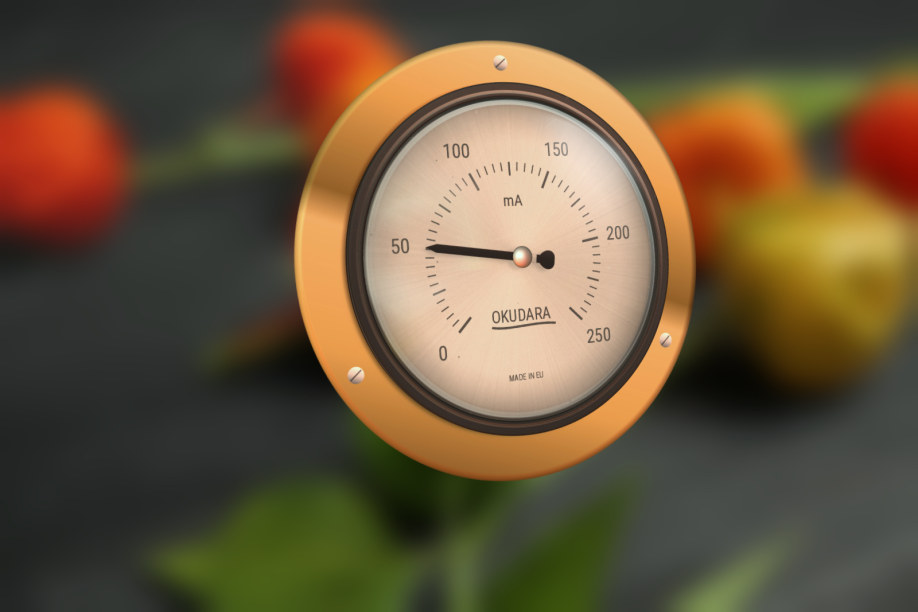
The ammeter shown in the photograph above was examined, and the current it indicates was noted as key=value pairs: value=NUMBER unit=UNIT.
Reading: value=50 unit=mA
